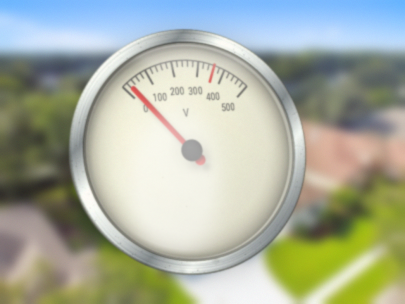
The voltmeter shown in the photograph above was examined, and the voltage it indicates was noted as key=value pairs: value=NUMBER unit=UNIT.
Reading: value=20 unit=V
